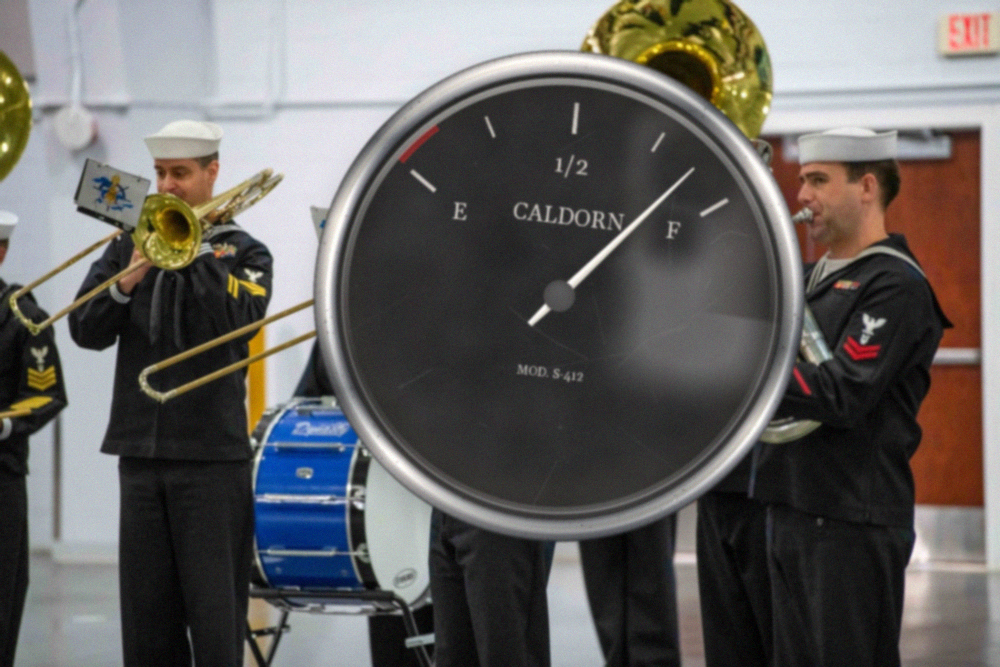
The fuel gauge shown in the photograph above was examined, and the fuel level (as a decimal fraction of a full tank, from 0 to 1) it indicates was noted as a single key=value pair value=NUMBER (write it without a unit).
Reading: value=0.875
